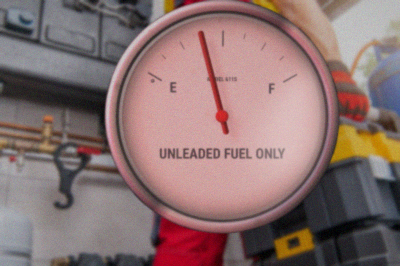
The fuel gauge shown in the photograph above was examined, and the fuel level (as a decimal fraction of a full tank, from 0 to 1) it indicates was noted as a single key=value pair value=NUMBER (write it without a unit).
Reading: value=0.375
